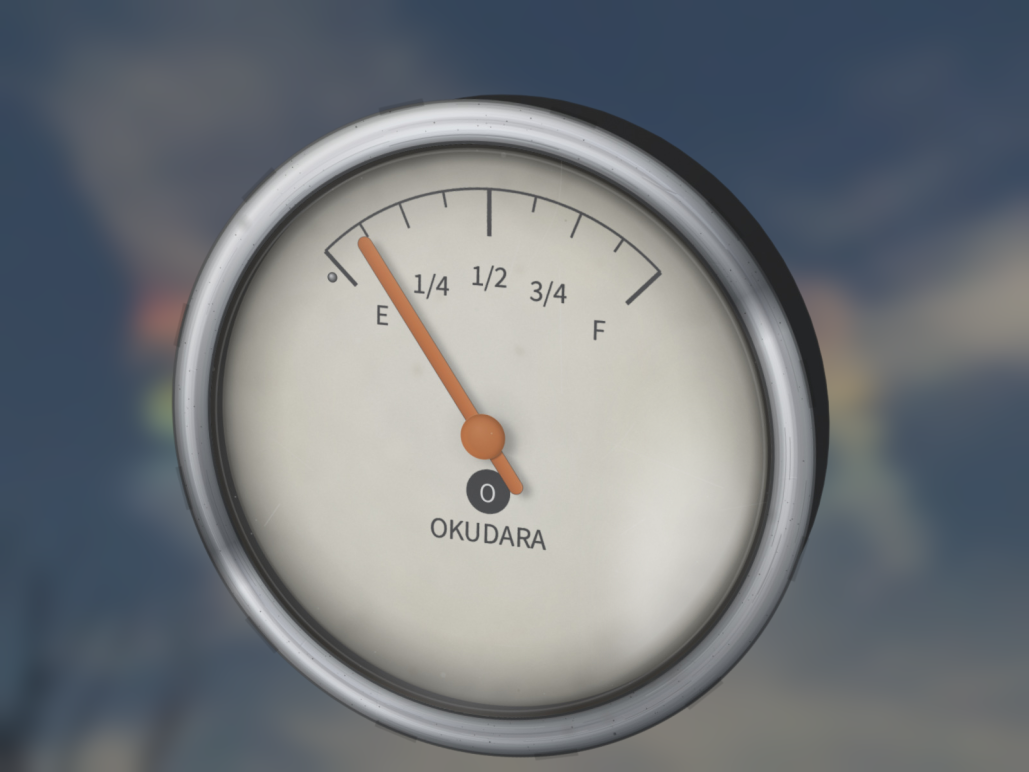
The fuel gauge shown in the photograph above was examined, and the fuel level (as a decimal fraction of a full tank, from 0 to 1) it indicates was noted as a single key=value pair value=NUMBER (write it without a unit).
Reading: value=0.125
